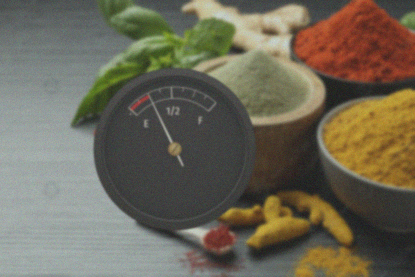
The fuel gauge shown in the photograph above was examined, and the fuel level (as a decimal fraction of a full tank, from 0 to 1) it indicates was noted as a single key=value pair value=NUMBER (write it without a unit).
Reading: value=0.25
